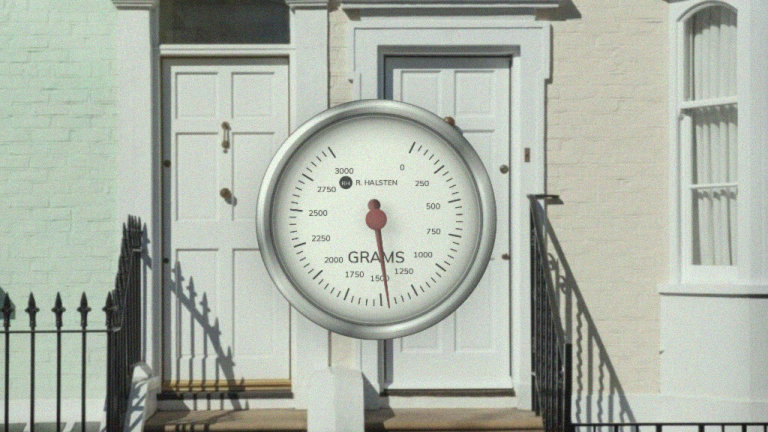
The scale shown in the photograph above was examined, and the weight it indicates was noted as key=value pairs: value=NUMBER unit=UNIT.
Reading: value=1450 unit=g
